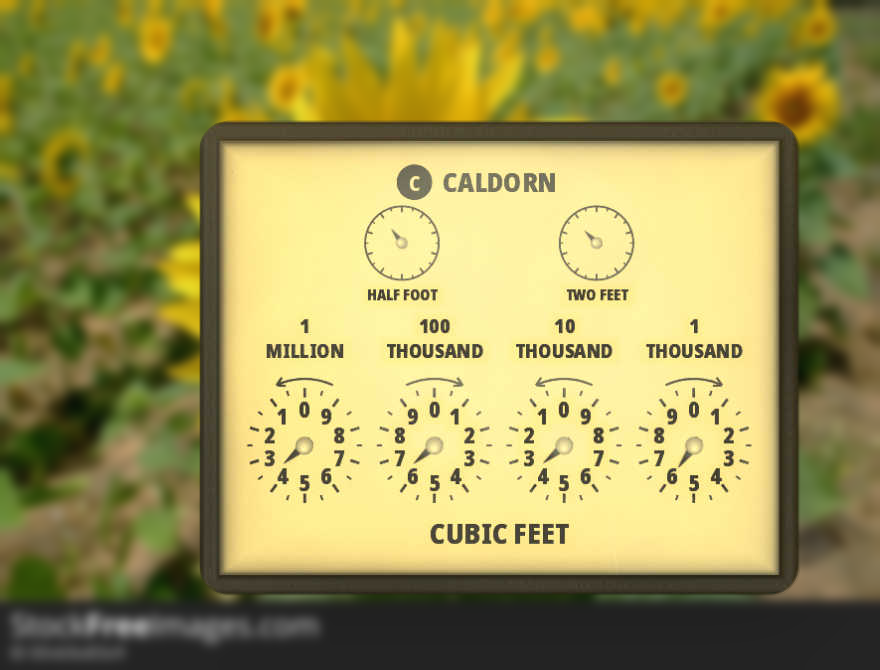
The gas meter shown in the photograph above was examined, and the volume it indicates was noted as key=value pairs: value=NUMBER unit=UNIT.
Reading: value=363600 unit=ft³
